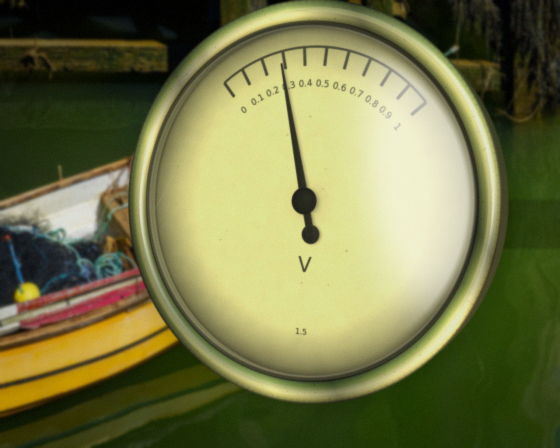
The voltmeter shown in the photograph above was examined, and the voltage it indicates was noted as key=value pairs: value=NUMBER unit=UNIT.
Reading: value=0.3 unit=V
